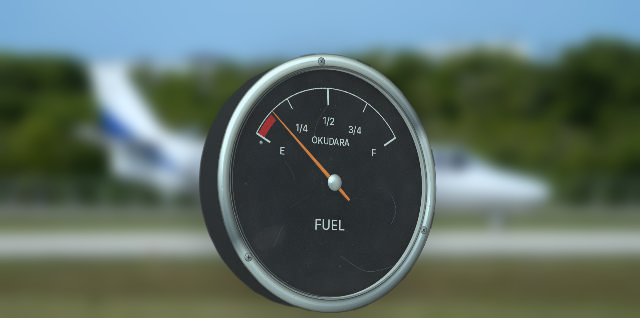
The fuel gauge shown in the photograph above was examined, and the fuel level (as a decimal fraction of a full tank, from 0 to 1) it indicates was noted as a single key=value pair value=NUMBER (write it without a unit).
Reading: value=0.125
